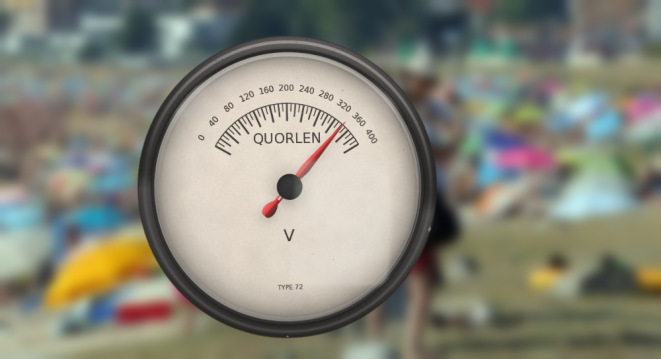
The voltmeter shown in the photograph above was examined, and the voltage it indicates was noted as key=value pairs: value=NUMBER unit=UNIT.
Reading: value=340 unit=V
